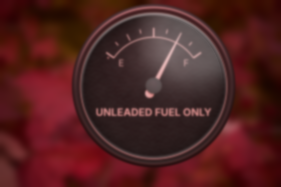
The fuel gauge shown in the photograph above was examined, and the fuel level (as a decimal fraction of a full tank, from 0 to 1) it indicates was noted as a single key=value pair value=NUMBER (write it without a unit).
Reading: value=0.75
